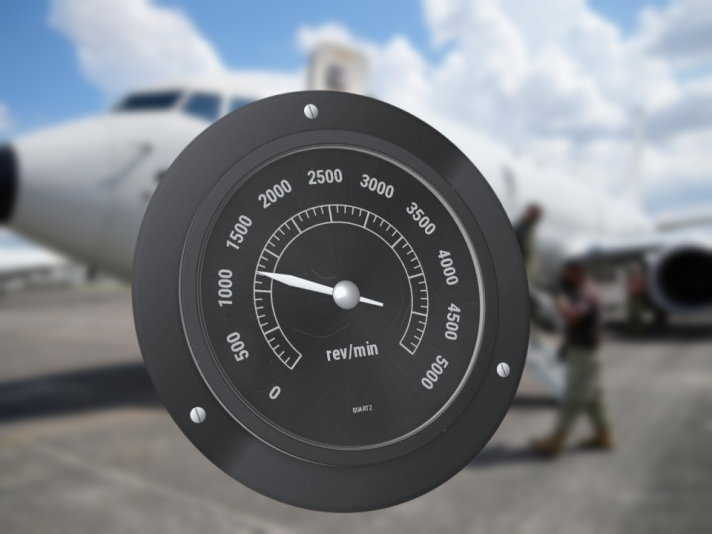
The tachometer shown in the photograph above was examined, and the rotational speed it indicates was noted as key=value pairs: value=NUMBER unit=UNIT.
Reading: value=1200 unit=rpm
